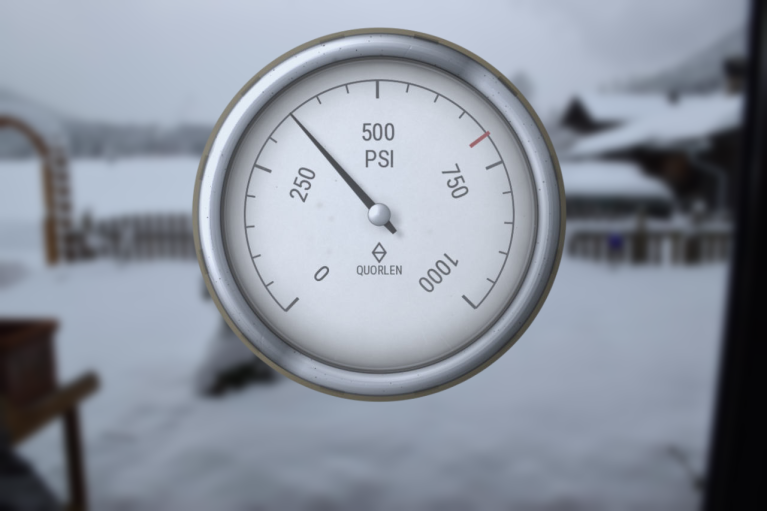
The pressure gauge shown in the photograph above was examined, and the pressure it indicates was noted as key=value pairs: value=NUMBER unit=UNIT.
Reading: value=350 unit=psi
